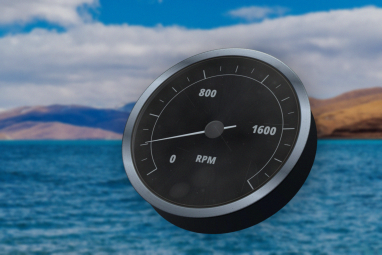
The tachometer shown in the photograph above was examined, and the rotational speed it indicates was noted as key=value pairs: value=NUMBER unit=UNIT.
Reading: value=200 unit=rpm
